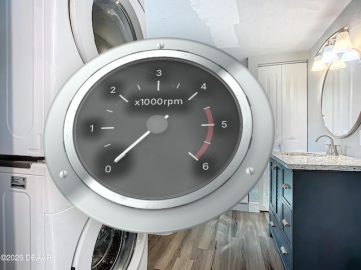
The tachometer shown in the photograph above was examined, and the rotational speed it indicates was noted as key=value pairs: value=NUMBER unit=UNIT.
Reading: value=0 unit=rpm
